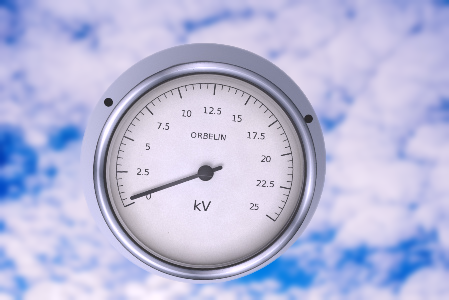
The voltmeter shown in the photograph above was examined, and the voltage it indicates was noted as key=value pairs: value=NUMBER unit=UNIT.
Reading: value=0.5 unit=kV
